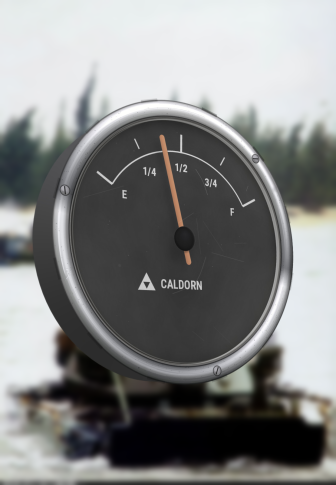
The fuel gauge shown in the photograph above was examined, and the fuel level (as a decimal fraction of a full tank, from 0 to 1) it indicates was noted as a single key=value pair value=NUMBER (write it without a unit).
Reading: value=0.375
